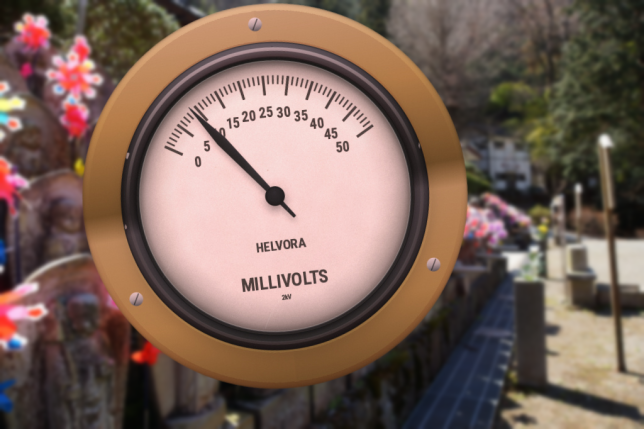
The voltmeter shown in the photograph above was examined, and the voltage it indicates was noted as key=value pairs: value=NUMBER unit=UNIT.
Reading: value=9 unit=mV
